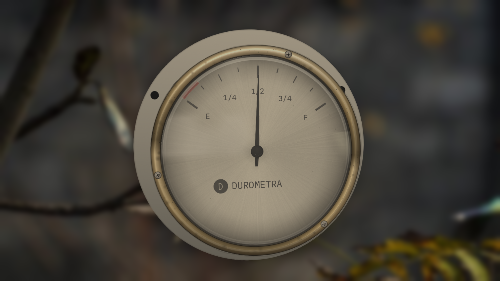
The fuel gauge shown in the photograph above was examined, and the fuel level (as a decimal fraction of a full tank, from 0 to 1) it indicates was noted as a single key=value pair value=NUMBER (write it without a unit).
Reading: value=0.5
